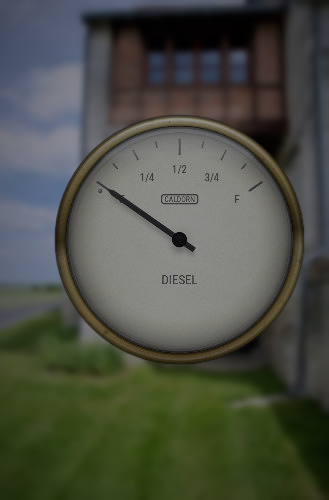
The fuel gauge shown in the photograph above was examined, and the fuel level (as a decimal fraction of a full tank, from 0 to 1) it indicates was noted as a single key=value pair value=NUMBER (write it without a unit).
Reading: value=0
